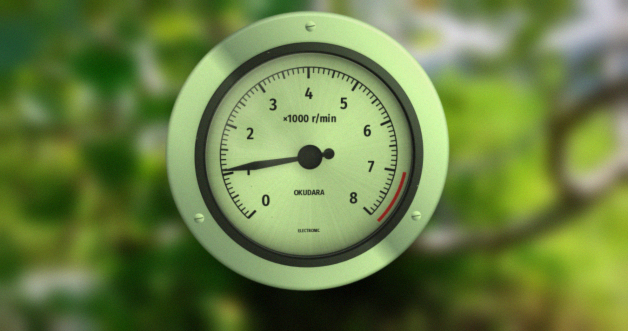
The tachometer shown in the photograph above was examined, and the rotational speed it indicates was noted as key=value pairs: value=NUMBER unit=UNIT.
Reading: value=1100 unit=rpm
